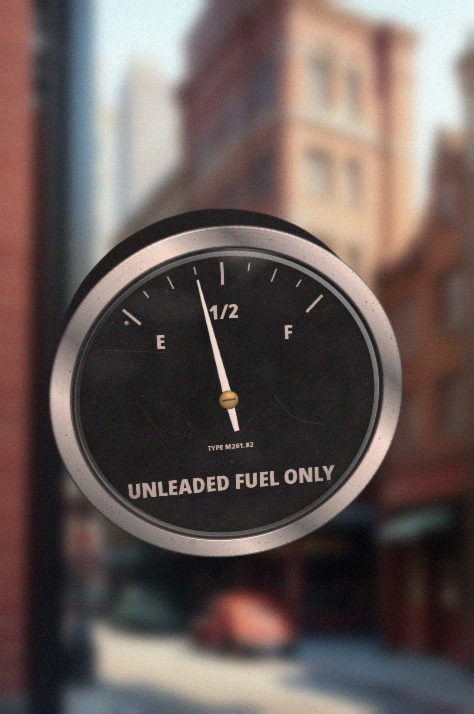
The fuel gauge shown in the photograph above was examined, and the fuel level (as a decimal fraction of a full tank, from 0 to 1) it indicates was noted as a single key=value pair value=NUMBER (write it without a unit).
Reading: value=0.375
